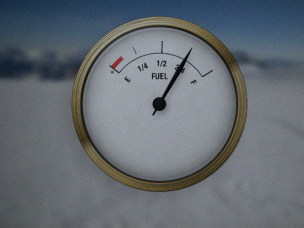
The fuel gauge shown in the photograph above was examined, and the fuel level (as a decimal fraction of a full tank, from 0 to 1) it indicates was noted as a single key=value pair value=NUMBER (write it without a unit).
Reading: value=0.75
